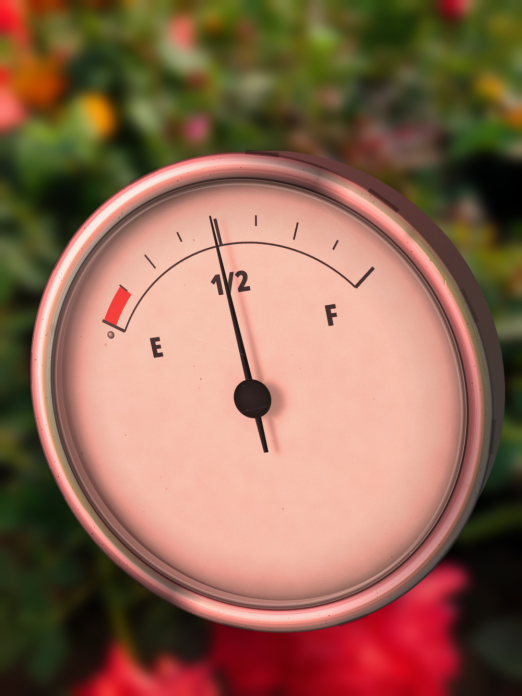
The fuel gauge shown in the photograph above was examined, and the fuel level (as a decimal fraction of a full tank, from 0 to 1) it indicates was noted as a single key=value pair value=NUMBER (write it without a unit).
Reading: value=0.5
